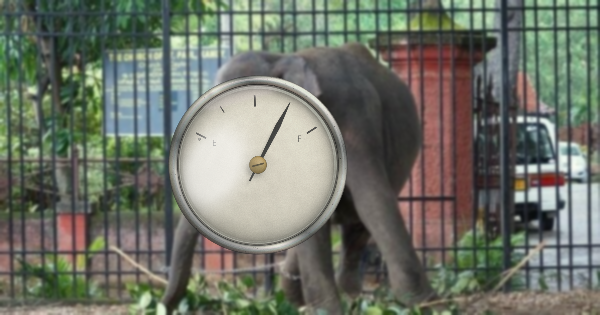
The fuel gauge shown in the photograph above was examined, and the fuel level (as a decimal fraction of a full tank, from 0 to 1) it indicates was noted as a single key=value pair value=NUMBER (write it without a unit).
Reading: value=0.75
